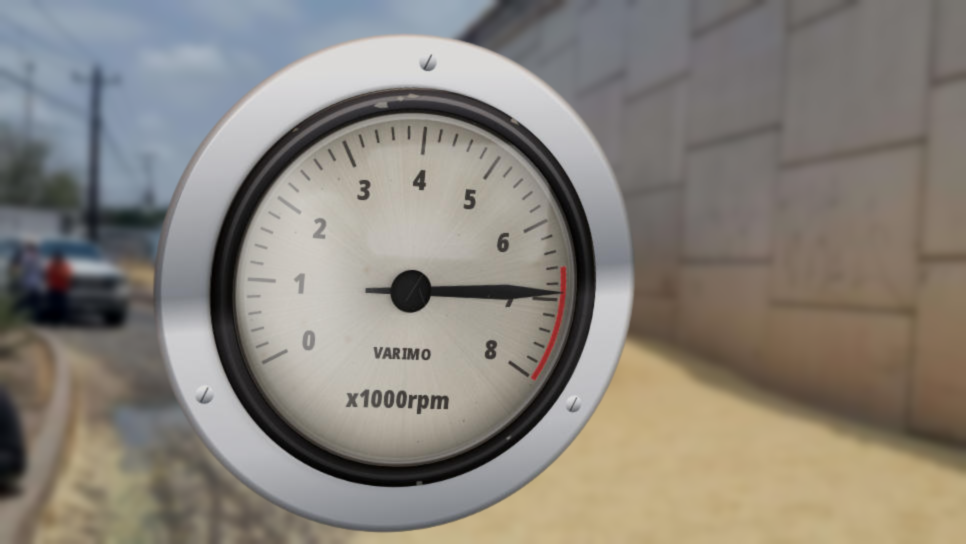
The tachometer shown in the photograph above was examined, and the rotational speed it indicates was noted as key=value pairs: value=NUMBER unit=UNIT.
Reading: value=6900 unit=rpm
